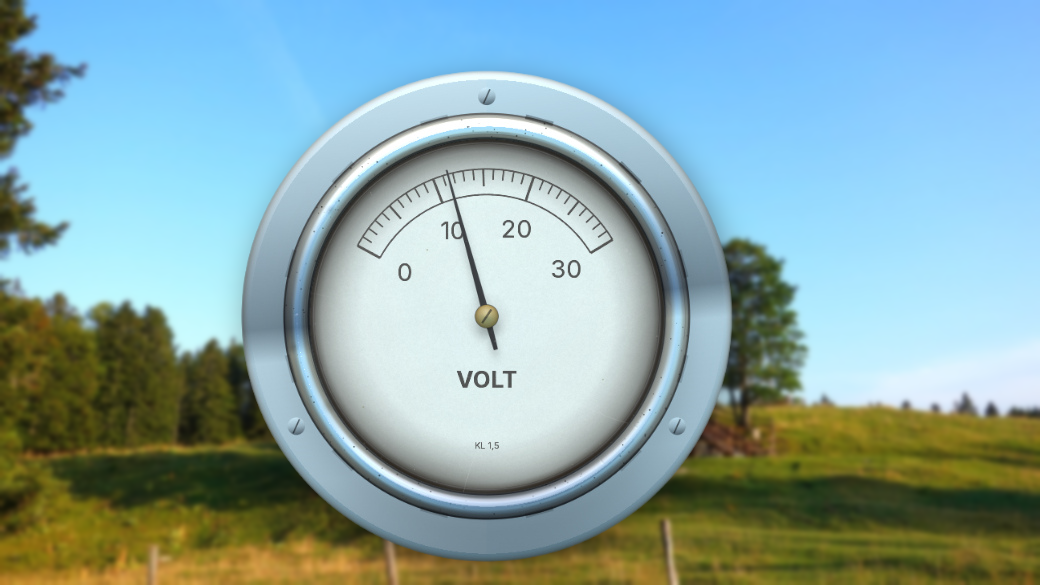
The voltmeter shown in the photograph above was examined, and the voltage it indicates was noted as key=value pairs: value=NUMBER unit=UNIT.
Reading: value=11.5 unit=V
